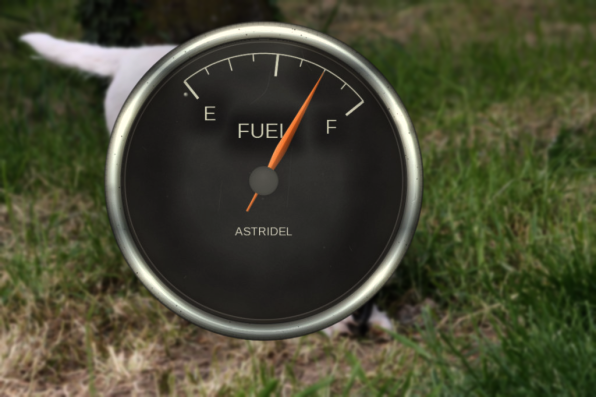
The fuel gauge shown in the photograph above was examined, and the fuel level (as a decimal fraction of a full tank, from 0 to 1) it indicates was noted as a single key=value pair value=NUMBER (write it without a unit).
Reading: value=0.75
